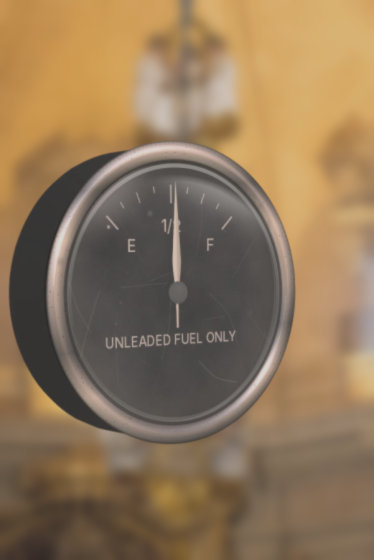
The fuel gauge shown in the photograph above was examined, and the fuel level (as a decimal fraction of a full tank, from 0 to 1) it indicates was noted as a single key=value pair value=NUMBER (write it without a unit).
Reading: value=0.5
